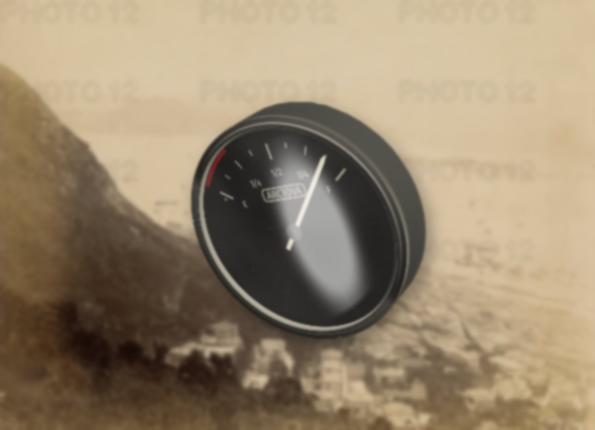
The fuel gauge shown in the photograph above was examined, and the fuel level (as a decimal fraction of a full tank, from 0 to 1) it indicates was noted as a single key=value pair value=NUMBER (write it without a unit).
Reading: value=0.875
